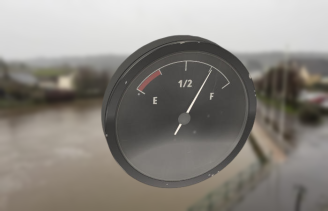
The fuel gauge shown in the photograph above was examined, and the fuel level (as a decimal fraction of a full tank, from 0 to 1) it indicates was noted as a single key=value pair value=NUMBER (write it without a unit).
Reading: value=0.75
